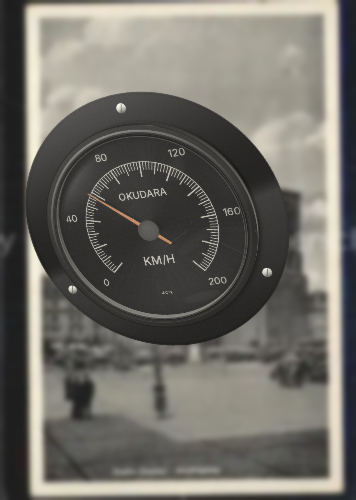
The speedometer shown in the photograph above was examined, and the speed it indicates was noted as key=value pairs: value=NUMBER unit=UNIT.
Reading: value=60 unit=km/h
